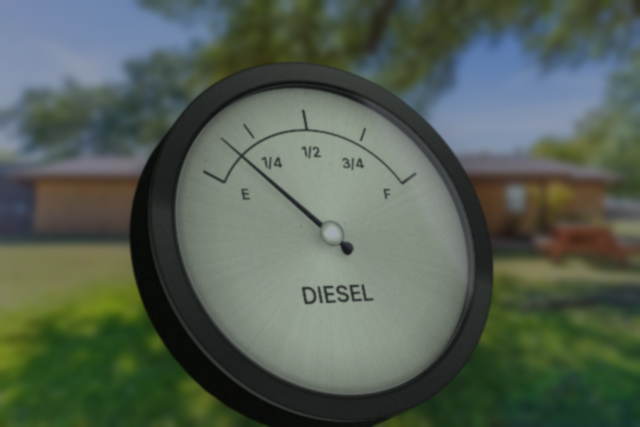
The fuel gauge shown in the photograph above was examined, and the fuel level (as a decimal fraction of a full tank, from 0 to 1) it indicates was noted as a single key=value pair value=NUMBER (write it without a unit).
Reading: value=0.125
